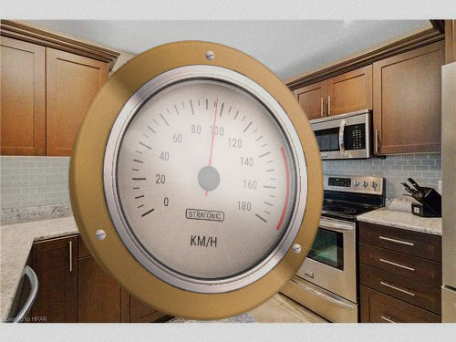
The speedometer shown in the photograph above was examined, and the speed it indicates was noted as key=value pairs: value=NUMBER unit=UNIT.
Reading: value=95 unit=km/h
